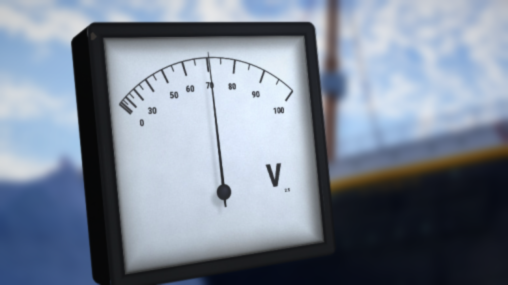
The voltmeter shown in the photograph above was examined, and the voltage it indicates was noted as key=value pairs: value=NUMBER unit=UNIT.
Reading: value=70 unit=V
